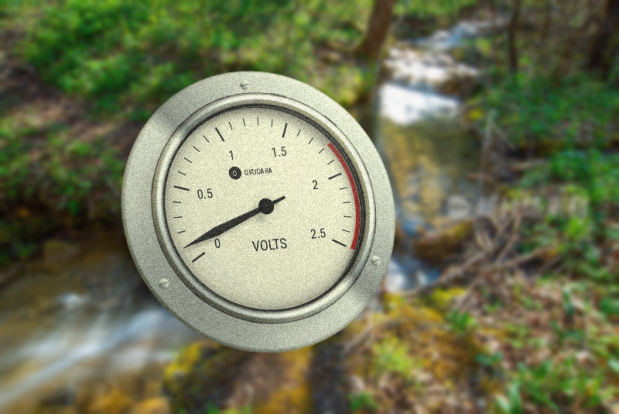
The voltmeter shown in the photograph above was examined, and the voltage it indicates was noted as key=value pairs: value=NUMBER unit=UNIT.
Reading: value=0.1 unit=V
